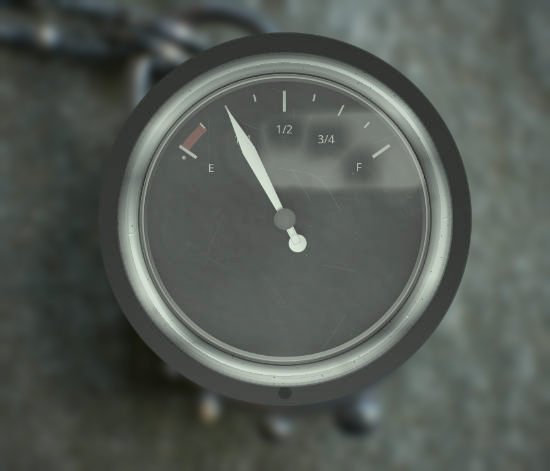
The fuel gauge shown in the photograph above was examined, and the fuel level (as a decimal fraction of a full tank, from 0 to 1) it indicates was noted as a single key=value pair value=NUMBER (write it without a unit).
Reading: value=0.25
